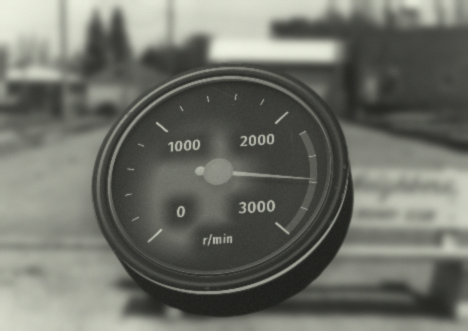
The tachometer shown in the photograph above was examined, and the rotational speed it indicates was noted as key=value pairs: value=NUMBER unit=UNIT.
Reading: value=2600 unit=rpm
